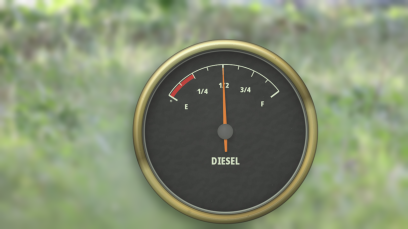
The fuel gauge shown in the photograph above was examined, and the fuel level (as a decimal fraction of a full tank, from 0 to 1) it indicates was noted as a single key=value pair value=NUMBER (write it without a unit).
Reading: value=0.5
